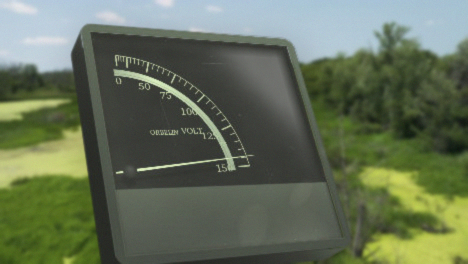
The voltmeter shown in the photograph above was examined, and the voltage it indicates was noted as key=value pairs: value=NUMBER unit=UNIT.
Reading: value=145 unit=V
